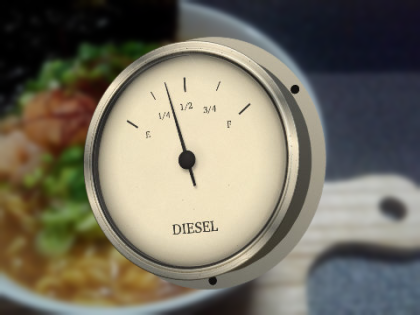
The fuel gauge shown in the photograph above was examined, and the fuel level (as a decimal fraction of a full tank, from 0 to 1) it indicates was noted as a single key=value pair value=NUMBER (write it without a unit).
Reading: value=0.375
